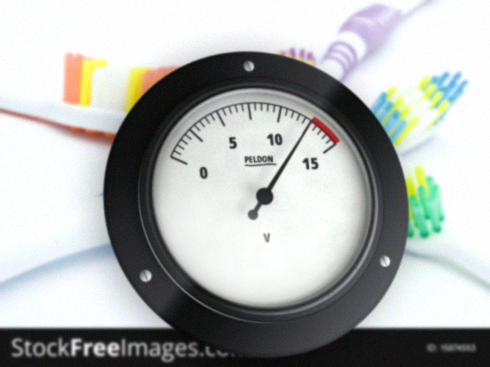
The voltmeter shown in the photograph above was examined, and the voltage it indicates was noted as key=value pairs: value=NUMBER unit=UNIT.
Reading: value=12.5 unit=V
